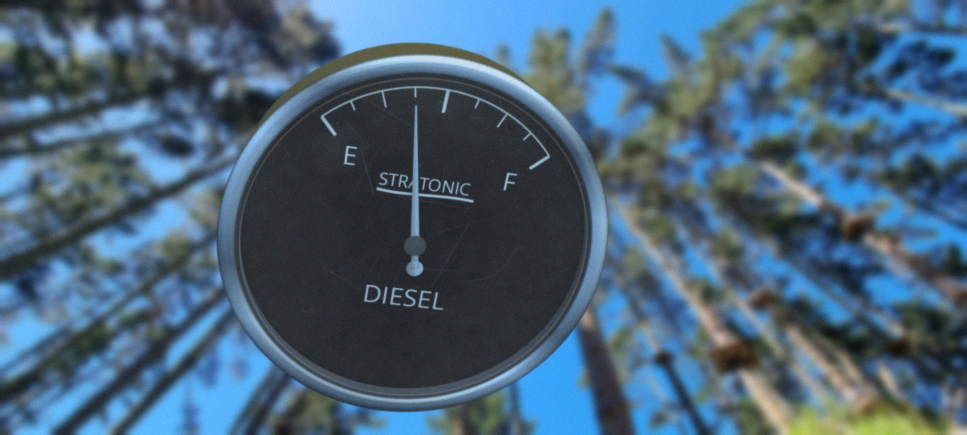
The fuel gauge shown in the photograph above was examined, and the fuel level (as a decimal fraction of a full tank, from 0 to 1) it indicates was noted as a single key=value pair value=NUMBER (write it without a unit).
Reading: value=0.375
